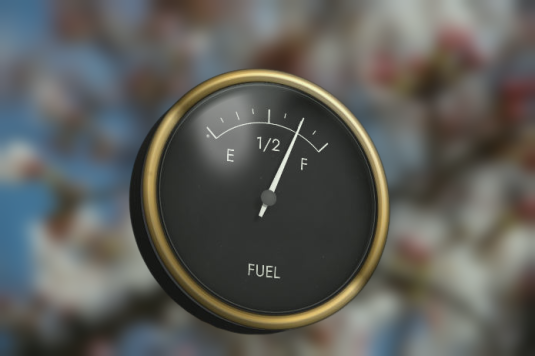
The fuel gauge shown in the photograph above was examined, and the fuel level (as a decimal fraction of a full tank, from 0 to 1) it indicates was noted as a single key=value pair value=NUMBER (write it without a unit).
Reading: value=0.75
